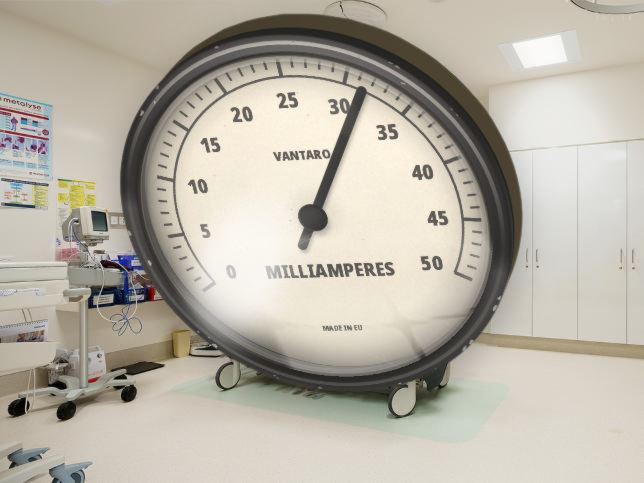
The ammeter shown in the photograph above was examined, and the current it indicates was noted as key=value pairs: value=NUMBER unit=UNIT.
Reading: value=31.5 unit=mA
